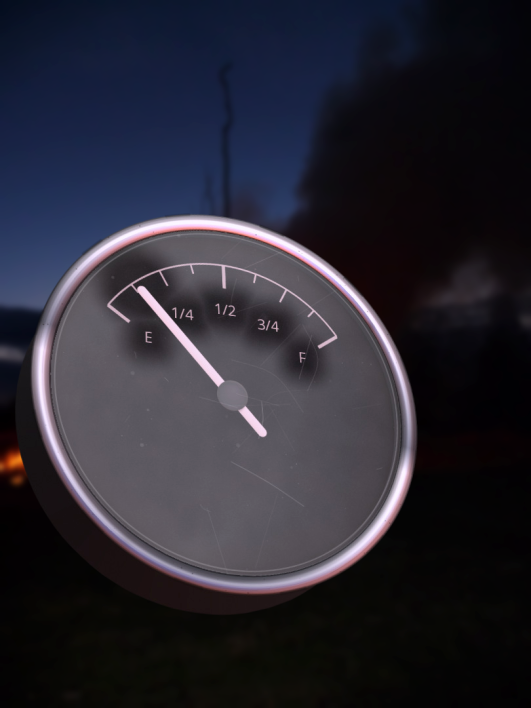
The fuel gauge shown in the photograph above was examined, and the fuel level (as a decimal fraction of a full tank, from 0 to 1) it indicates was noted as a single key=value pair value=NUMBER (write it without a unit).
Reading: value=0.125
